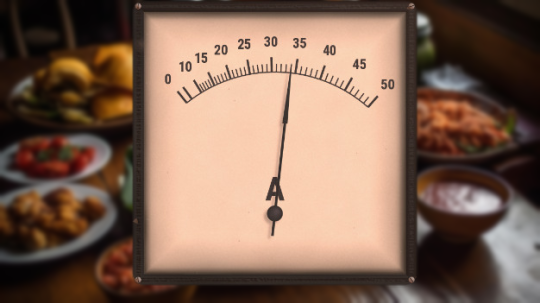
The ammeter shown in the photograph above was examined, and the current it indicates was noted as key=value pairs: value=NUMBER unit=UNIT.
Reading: value=34 unit=A
